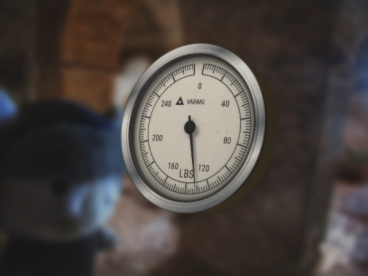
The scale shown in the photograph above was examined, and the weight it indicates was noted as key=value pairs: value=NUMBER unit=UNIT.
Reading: value=130 unit=lb
